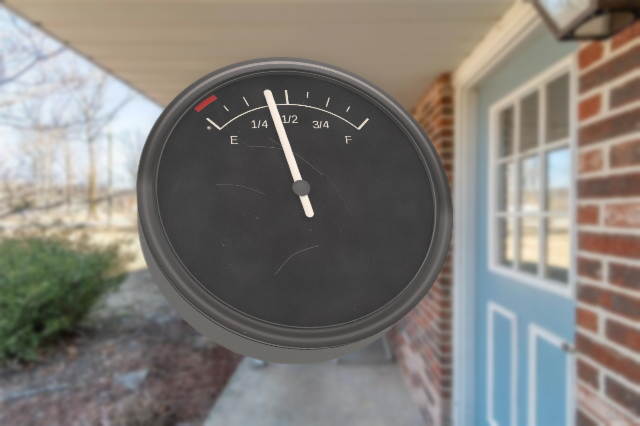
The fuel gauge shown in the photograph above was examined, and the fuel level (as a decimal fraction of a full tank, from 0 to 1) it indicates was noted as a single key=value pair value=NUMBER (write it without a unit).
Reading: value=0.375
